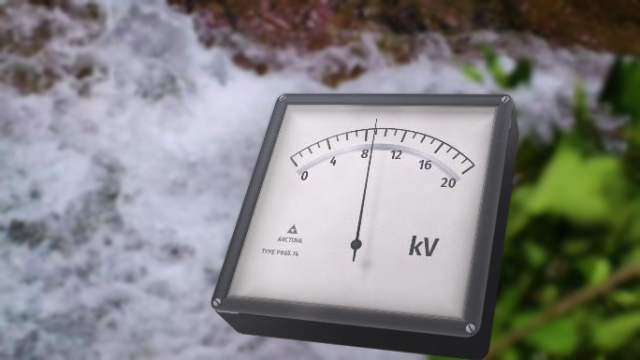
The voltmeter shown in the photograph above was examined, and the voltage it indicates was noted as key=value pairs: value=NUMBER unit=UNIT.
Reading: value=9 unit=kV
